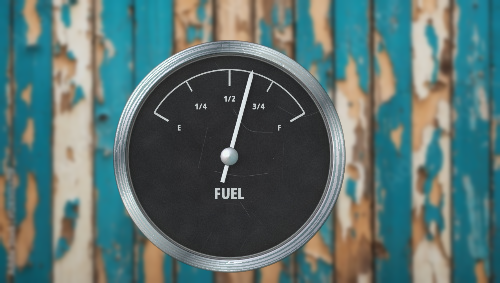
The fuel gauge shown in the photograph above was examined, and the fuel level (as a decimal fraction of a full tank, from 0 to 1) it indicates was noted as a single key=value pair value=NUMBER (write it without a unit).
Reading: value=0.625
